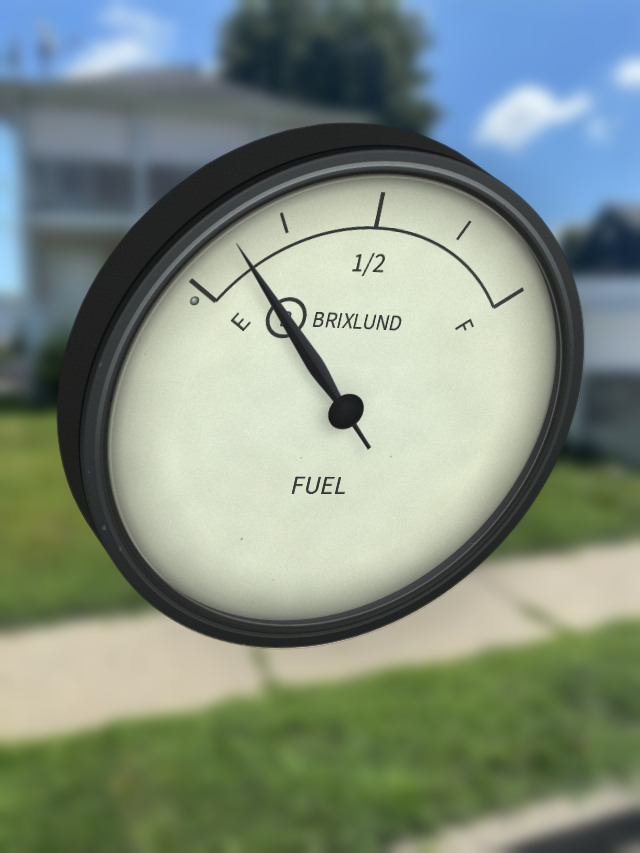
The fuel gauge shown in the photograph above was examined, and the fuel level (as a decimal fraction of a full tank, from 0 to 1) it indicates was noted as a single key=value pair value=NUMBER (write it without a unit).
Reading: value=0.125
